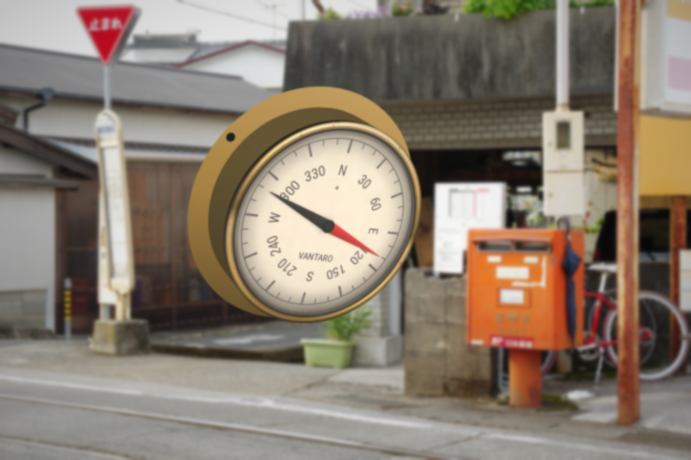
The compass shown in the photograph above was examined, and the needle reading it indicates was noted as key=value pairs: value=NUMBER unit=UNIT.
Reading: value=110 unit=°
